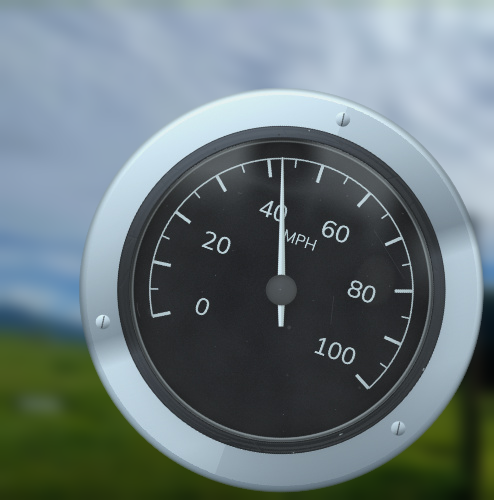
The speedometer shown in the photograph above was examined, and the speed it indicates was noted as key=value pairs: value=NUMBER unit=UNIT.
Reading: value=42.5 unit=mph
